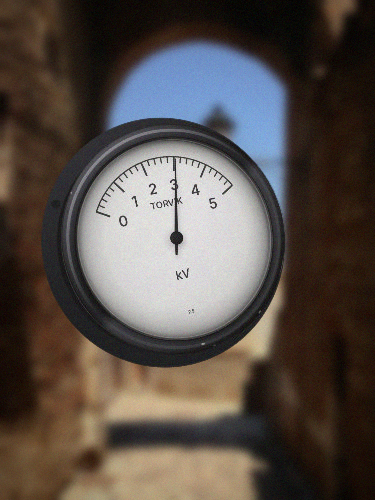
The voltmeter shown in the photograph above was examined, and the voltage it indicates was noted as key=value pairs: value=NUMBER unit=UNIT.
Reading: value=3 unit=kV
